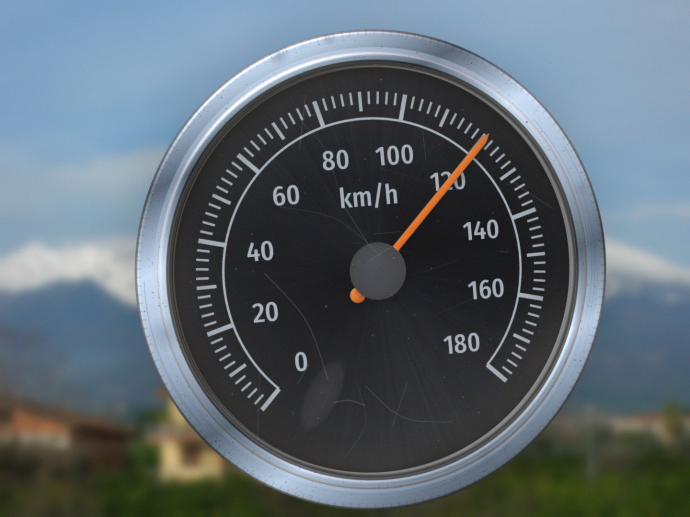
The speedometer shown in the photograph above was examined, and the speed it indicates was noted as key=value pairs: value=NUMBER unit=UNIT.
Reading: value=120 unit=km/h
